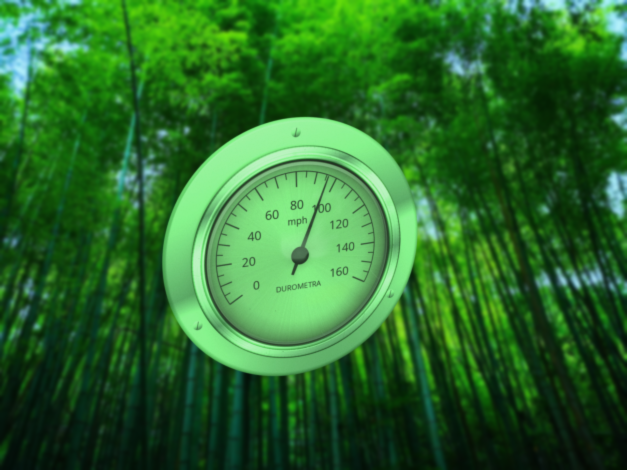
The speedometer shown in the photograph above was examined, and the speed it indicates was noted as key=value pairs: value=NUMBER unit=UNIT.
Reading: value=95 unit=mph
